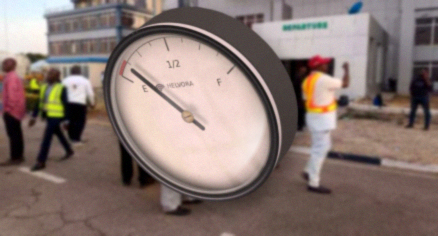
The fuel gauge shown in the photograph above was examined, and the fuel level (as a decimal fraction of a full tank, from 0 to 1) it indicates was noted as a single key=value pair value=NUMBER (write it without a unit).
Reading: value=0.125
